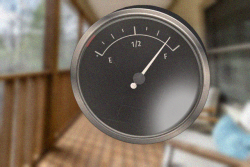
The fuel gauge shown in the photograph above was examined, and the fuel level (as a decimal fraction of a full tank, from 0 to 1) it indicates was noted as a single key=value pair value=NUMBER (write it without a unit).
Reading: value=0.875
